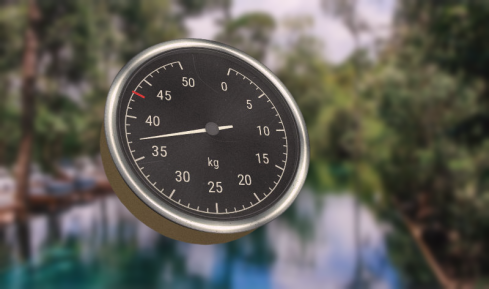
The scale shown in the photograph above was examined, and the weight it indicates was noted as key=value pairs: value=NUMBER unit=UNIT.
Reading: value=37 unit=kg
